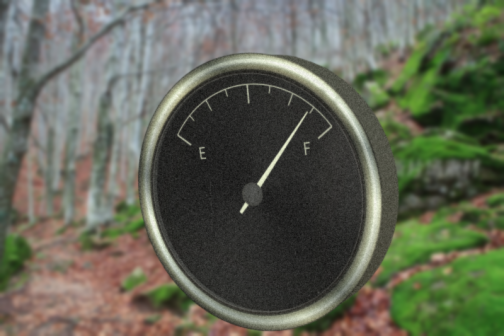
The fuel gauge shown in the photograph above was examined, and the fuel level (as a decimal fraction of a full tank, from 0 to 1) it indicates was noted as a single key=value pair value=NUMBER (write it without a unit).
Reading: value=0.875
